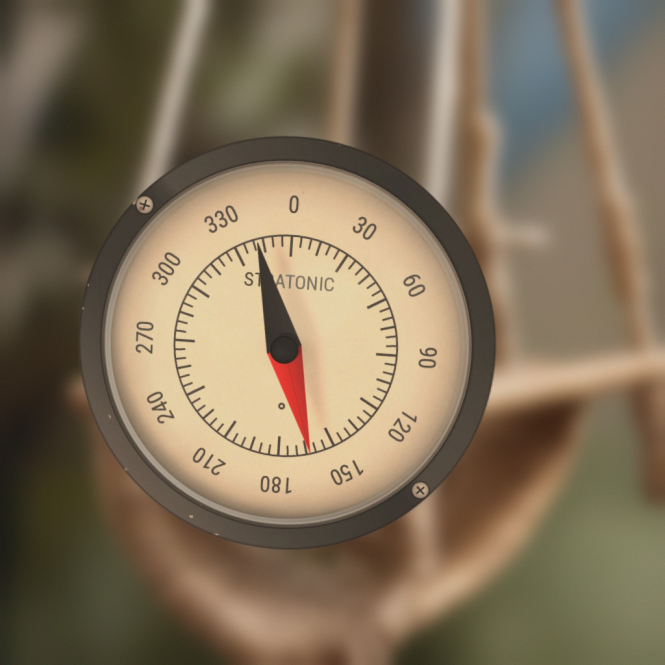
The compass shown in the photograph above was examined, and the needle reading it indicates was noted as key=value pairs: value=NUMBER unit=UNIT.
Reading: value=162.5 unit=°
